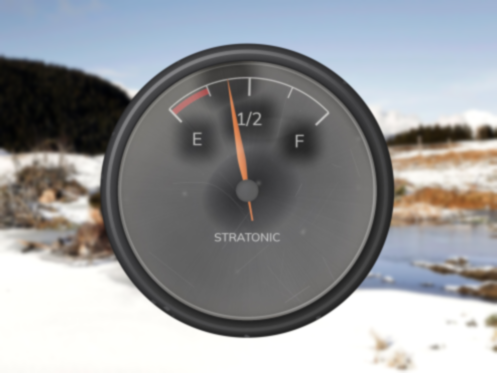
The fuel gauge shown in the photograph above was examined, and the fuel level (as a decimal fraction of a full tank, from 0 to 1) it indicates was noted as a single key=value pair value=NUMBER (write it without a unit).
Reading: value=0.375
